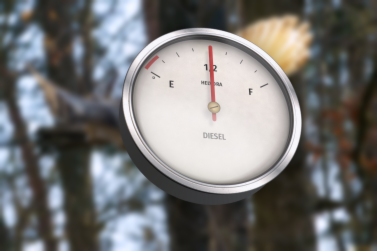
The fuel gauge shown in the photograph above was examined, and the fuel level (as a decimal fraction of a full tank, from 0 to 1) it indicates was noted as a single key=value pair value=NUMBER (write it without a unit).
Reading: value=0.5
